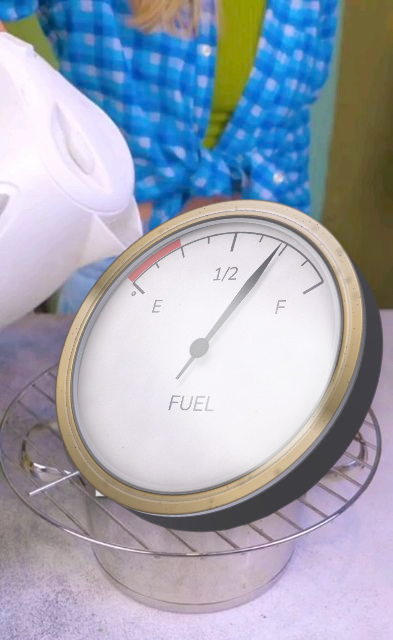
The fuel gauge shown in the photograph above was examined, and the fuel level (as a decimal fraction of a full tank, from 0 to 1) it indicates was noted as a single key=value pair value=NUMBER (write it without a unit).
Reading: value=0.75
